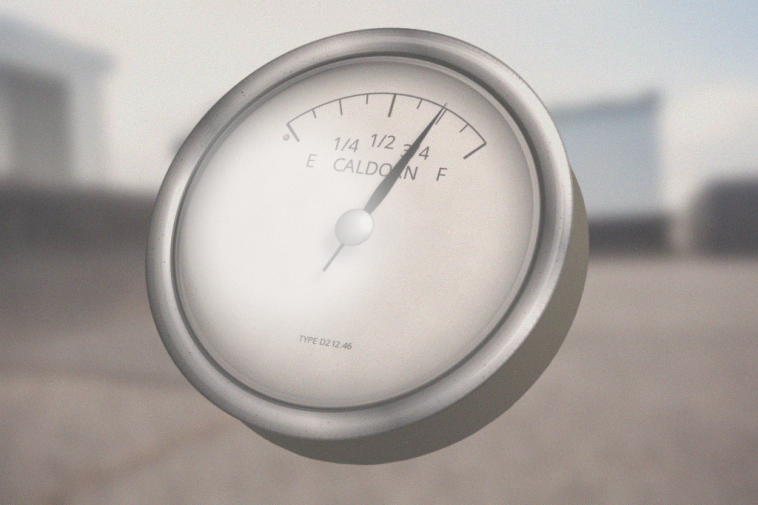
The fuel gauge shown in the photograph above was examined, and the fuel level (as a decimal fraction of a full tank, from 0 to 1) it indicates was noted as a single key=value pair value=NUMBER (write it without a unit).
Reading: value=0.75
